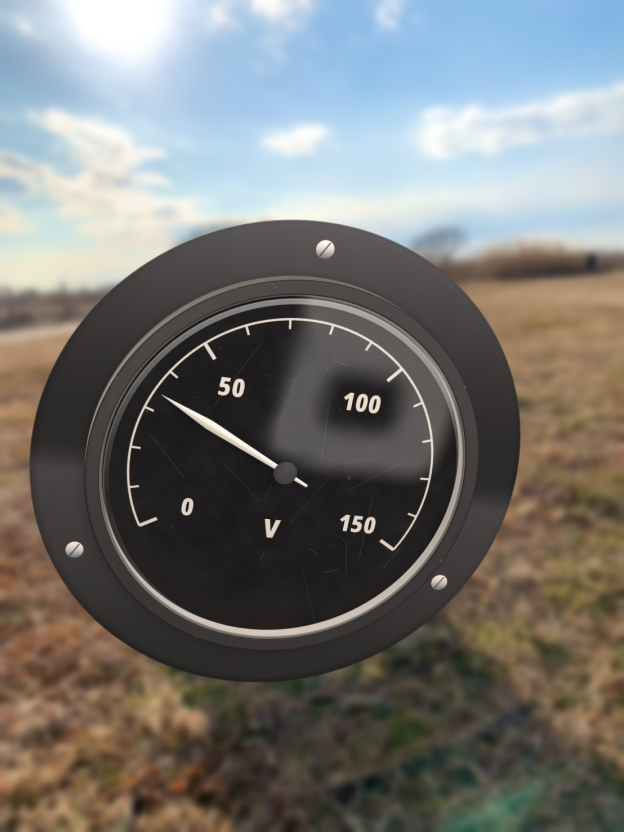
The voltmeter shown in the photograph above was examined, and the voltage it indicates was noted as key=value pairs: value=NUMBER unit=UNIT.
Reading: value=35 unit=V
